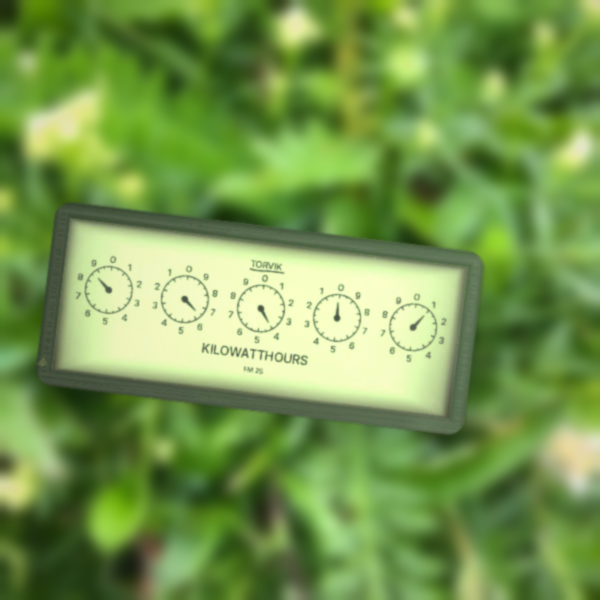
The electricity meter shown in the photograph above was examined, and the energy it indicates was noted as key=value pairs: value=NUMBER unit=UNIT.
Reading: value=86401 unit=kWh
